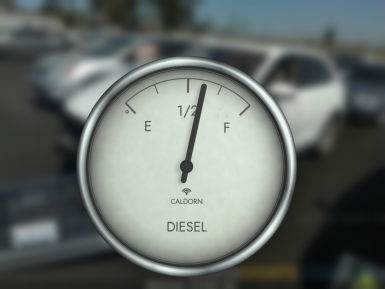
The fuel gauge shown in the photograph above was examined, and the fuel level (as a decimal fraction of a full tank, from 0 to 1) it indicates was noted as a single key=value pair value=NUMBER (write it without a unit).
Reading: value=0.625
